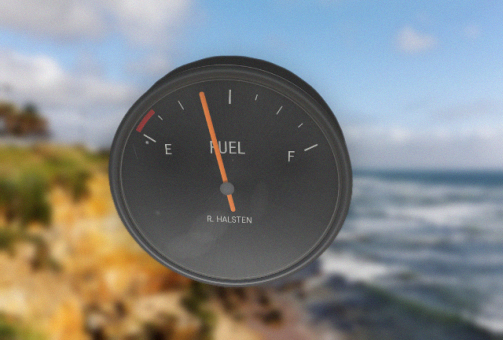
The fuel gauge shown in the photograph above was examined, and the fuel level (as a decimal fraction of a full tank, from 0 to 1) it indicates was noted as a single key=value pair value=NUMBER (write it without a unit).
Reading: value=0.375
